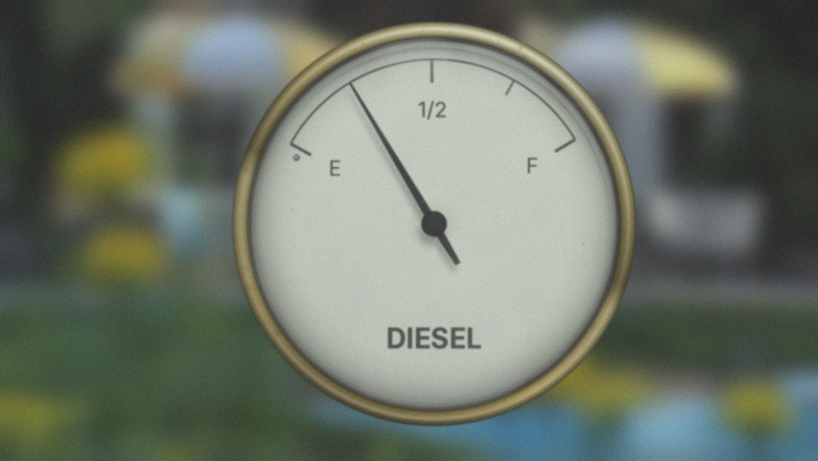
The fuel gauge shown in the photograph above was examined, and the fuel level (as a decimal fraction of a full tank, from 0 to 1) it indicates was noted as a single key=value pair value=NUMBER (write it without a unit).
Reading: value=0.25
